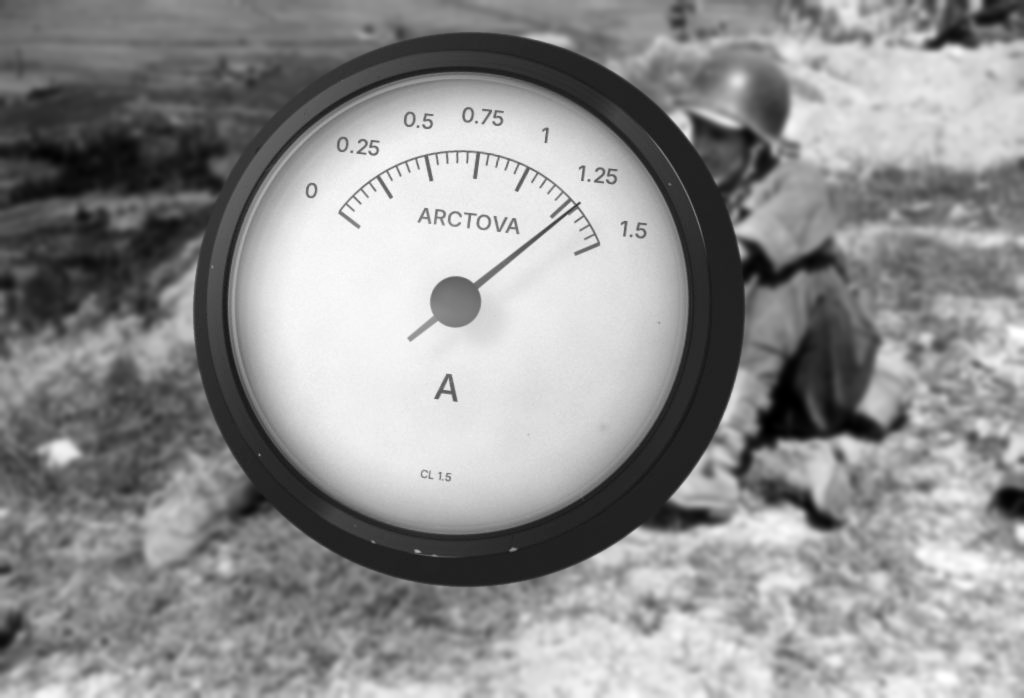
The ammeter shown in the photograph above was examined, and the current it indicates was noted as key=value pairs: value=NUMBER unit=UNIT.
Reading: value=1.3 unit=A
